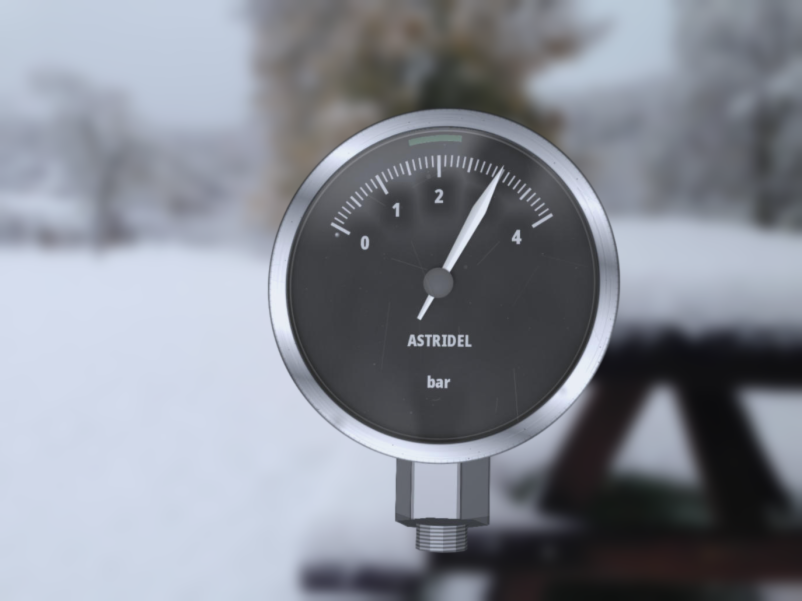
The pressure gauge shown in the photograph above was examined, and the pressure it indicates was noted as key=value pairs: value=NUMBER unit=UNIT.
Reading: value=3 unit=bar
